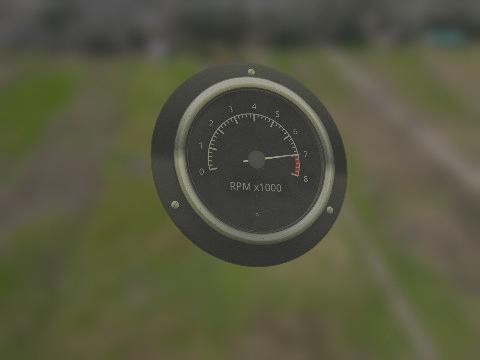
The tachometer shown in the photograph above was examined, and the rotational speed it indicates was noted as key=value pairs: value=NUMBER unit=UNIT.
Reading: value=7000 unit=rpm
